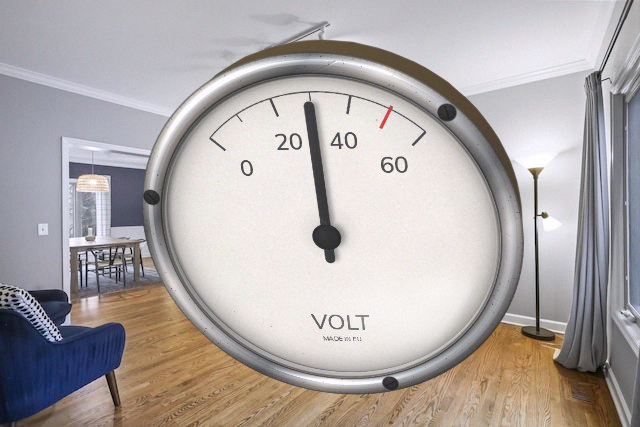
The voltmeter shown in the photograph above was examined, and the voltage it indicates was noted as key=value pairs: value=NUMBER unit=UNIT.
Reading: value=30 unit=V
